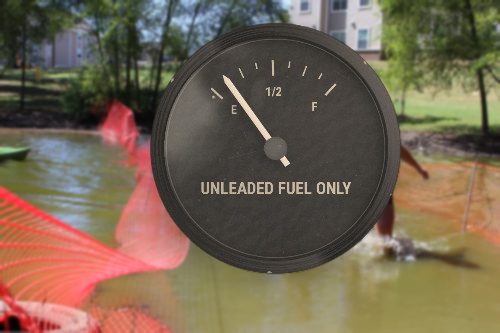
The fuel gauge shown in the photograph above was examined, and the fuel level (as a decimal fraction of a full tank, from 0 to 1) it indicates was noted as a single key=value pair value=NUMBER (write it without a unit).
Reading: value=0.125
